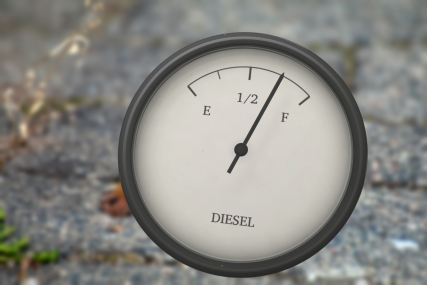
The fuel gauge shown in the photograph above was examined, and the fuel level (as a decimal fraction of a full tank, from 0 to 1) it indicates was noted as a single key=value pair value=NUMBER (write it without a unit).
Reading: value=0.75
